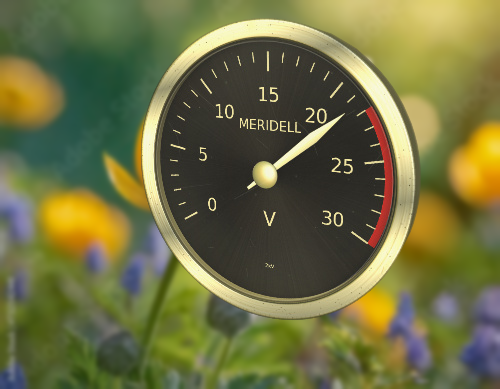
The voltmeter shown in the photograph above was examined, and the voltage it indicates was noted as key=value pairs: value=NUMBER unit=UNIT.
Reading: value=21.5 unit=V
